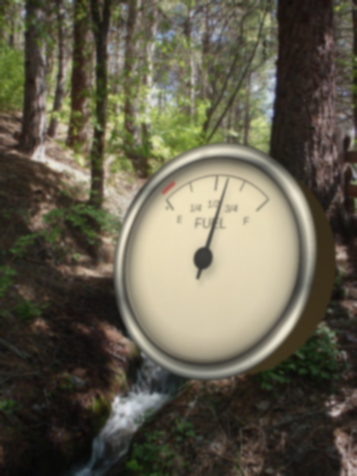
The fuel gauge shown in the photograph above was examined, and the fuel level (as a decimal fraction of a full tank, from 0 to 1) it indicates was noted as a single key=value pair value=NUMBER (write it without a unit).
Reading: value=0.625
